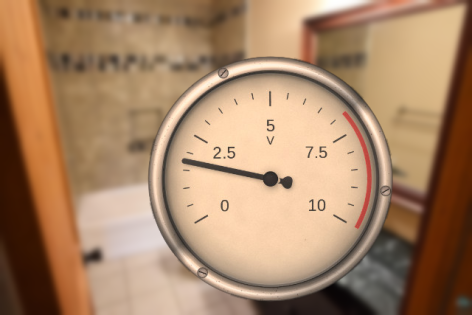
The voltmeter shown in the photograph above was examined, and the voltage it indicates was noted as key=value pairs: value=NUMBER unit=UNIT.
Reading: value=1.75 unit=V
